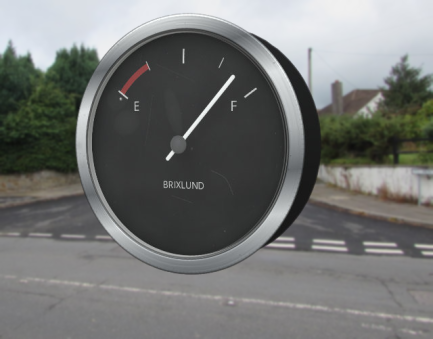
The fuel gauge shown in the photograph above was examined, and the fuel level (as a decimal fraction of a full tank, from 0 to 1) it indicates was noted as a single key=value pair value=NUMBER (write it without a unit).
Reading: value=0.875
